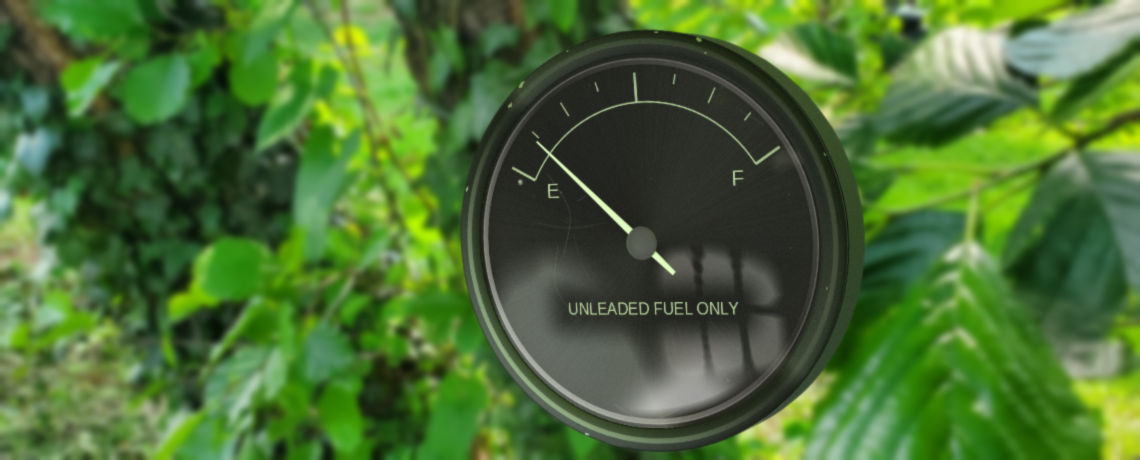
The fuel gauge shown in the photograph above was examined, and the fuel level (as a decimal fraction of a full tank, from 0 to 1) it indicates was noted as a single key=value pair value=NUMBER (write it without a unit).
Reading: value=0.125
